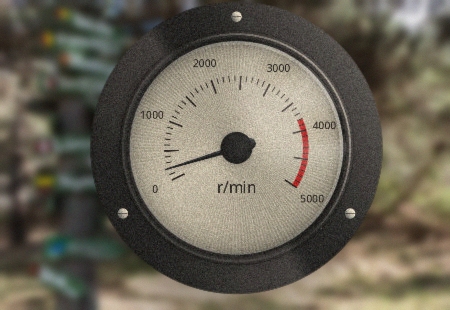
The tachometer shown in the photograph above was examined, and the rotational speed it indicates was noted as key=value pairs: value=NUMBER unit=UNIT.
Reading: value=200 unit=rpm
